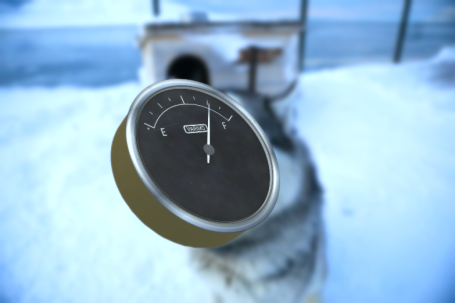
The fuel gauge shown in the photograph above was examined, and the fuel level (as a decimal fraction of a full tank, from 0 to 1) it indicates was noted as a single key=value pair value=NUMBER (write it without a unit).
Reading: value=0.75
